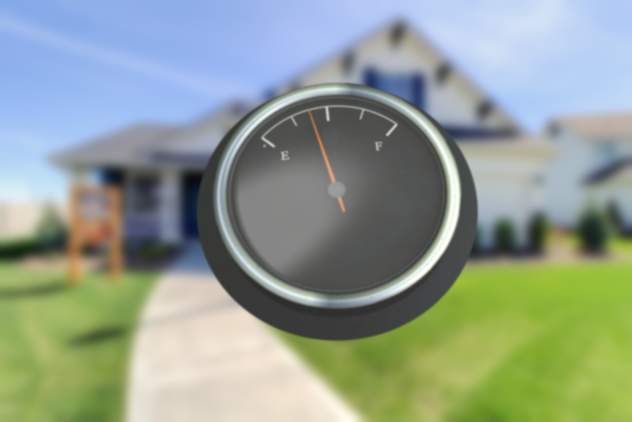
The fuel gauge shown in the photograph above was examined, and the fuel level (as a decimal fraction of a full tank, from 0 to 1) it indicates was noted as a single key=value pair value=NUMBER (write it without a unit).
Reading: value=0.375
